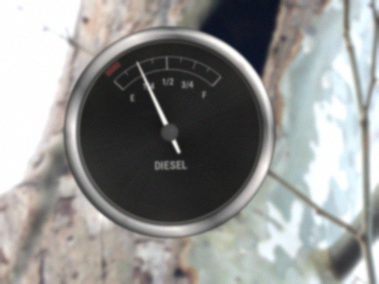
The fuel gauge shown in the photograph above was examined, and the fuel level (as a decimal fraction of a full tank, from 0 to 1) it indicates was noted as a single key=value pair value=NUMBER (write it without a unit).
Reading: value=0.25
